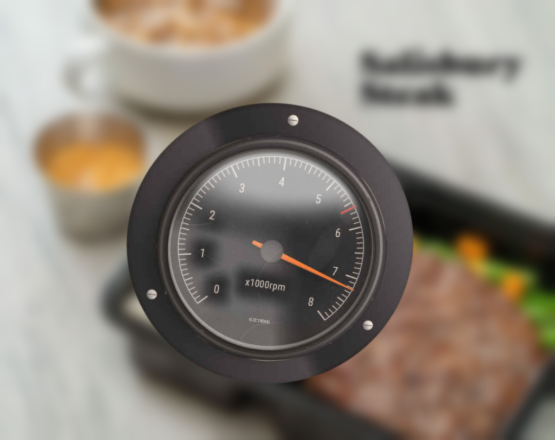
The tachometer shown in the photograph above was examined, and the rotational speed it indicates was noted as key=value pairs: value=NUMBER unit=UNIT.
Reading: value=7200 unit=rpm
